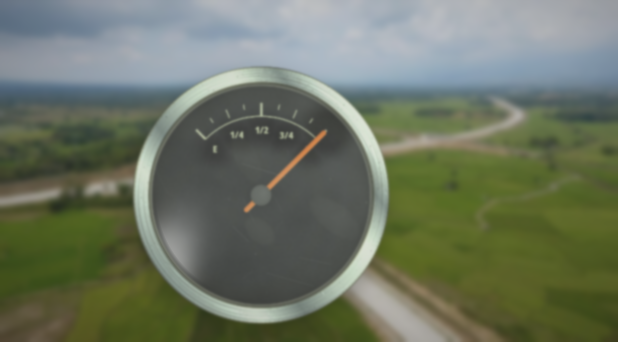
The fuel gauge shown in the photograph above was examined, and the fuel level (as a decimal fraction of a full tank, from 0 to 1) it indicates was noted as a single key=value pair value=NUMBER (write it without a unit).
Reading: value=1
